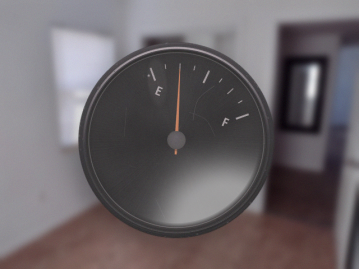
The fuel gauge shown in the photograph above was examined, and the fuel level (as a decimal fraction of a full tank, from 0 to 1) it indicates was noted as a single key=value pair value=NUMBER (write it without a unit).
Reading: value=0.25
